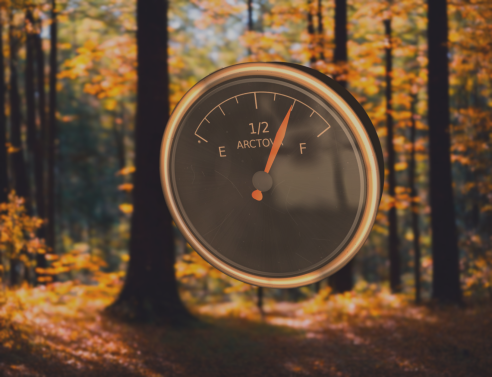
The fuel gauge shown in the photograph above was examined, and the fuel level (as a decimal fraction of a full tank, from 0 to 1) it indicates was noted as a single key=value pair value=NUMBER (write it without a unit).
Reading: value=0.75
